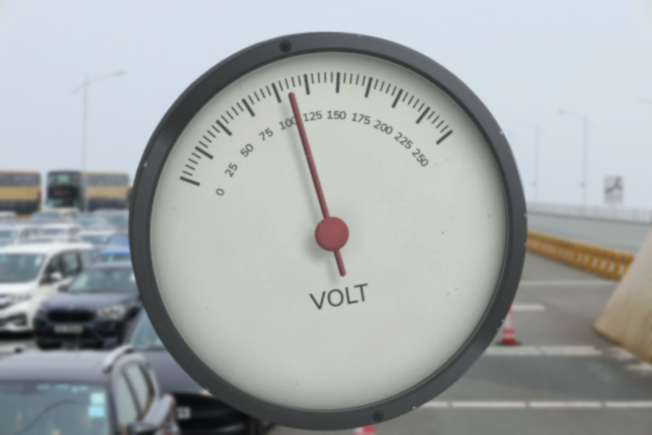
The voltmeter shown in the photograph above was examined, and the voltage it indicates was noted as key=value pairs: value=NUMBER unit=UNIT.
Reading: value=110 unit=V
